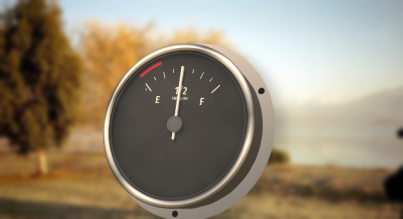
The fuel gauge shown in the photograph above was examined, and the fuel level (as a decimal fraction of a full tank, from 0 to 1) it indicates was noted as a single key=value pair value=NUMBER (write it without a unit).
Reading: value=0.5
